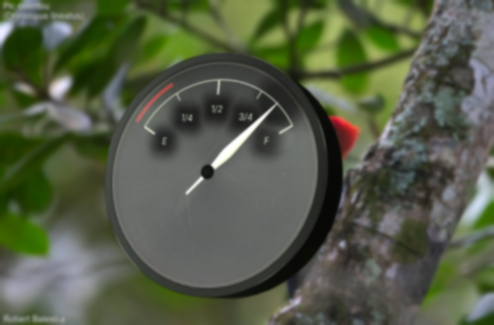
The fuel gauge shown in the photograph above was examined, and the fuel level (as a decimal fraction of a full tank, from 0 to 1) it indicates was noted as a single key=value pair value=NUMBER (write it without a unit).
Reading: value=0.875
